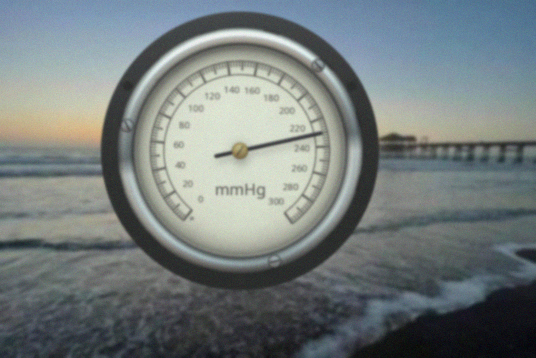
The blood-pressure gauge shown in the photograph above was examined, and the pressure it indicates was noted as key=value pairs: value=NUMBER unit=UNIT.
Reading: value=230 unit=mmHg
